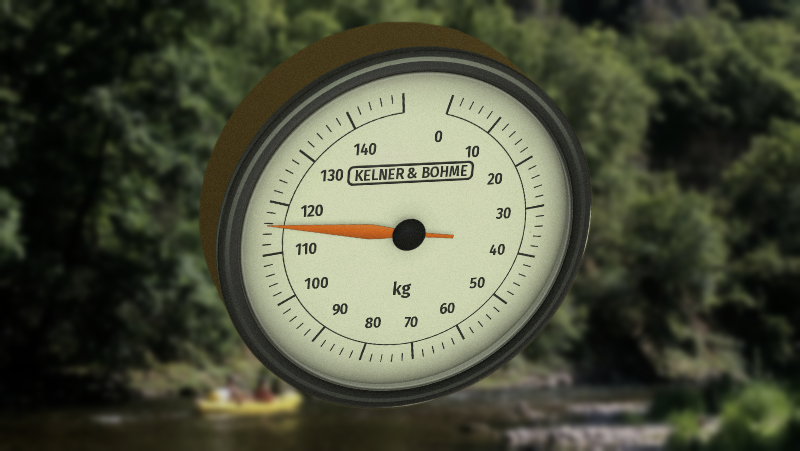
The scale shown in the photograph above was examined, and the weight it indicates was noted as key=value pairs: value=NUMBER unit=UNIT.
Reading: value=116 unit=kg
